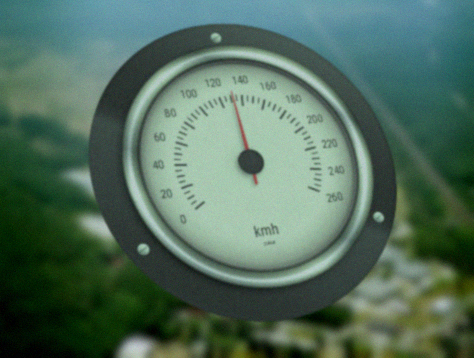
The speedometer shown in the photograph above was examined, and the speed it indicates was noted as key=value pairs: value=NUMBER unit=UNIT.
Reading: value=130 unit=km/h
